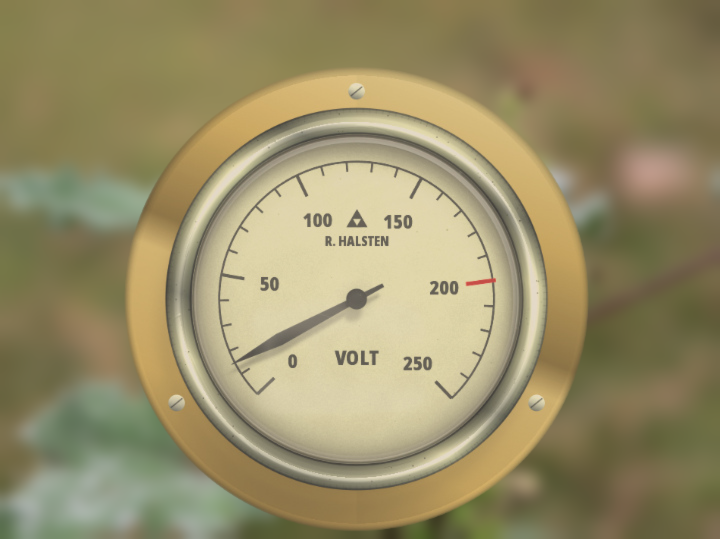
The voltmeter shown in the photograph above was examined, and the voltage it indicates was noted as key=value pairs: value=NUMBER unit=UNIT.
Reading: value=15 unit=V
